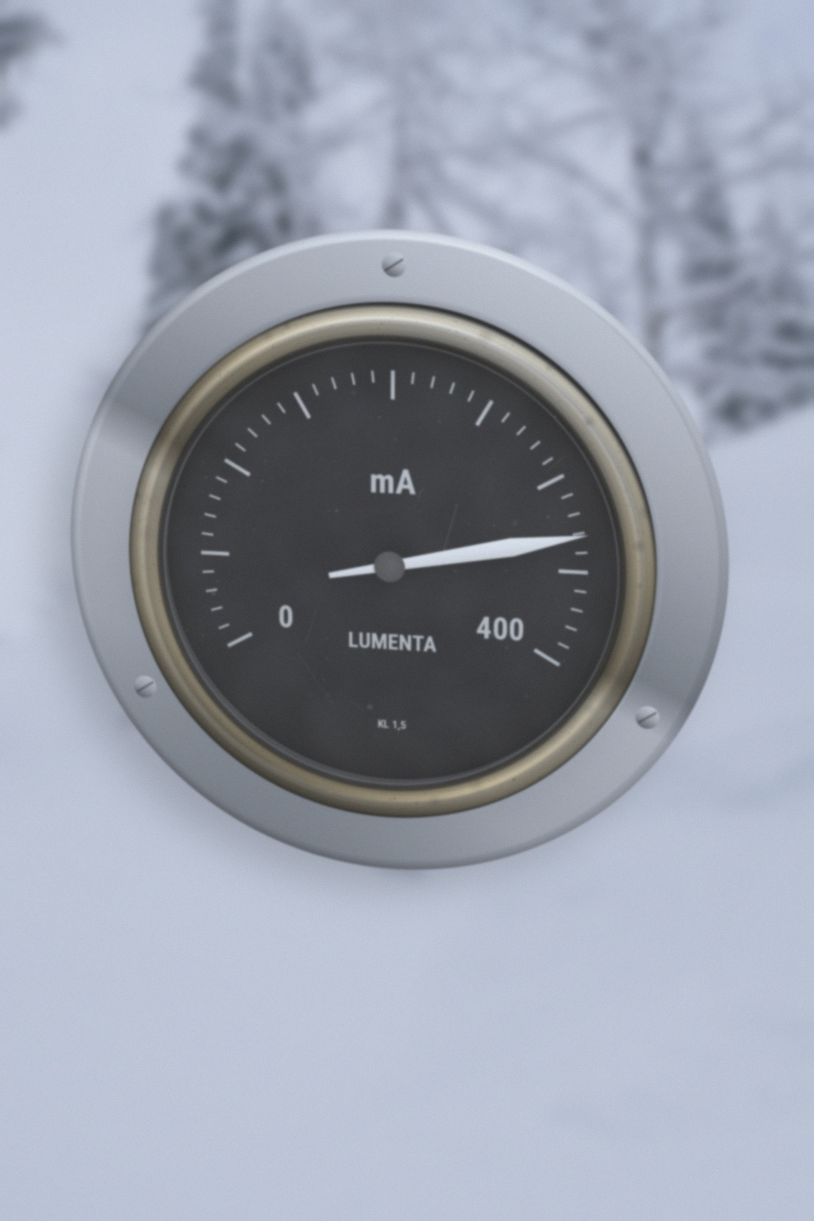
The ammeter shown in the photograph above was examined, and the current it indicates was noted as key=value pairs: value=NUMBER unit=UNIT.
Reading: value=330 unit=mA
